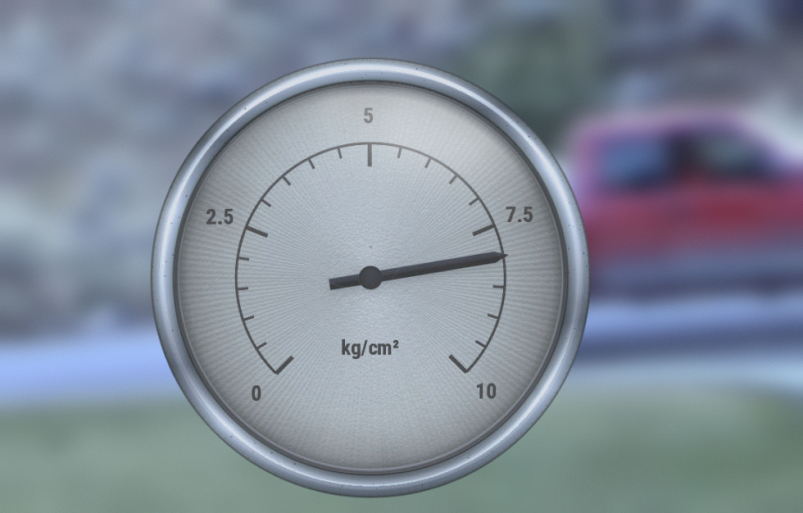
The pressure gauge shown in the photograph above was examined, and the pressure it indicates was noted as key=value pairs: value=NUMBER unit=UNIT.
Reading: value=8 unit=kg/cm²
